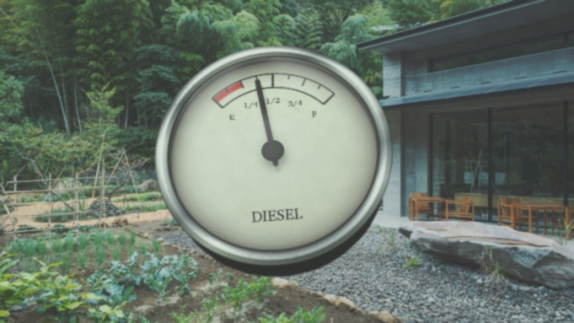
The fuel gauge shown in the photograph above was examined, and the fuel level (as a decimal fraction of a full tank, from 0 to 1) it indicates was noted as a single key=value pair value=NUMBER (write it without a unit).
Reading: value=0.375
